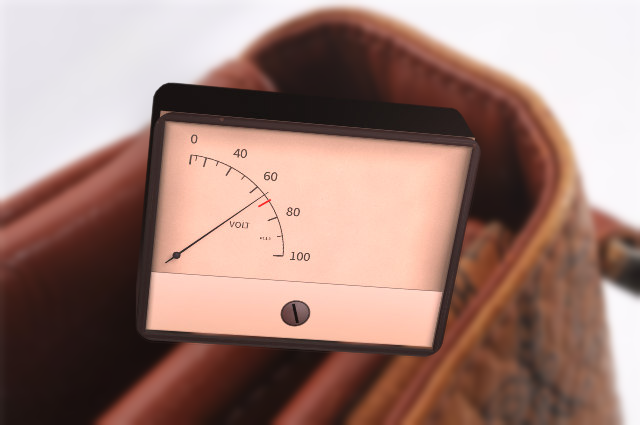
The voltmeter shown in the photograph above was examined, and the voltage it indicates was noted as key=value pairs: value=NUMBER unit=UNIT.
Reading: value=65 unit=V
